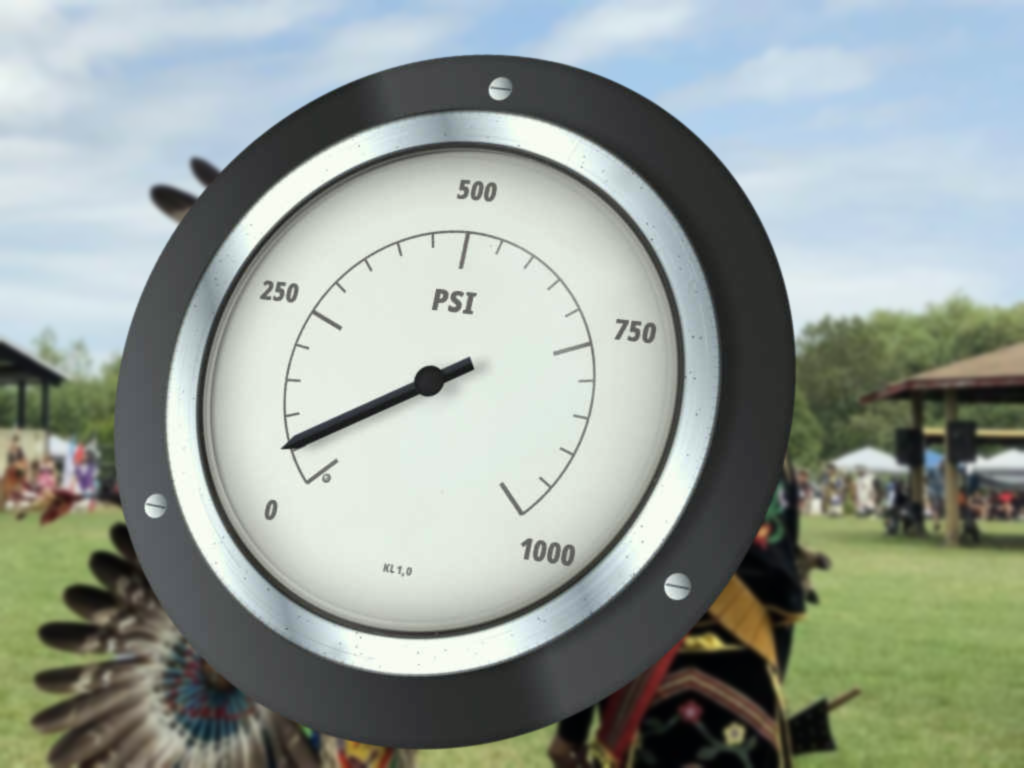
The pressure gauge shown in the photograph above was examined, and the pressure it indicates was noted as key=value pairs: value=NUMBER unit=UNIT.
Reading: value=50 unit=psi
